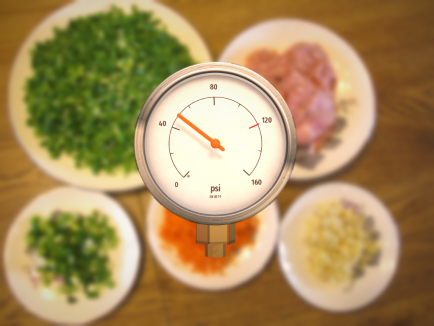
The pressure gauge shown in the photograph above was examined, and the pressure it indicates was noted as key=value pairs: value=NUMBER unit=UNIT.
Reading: value=50 unit=psi
